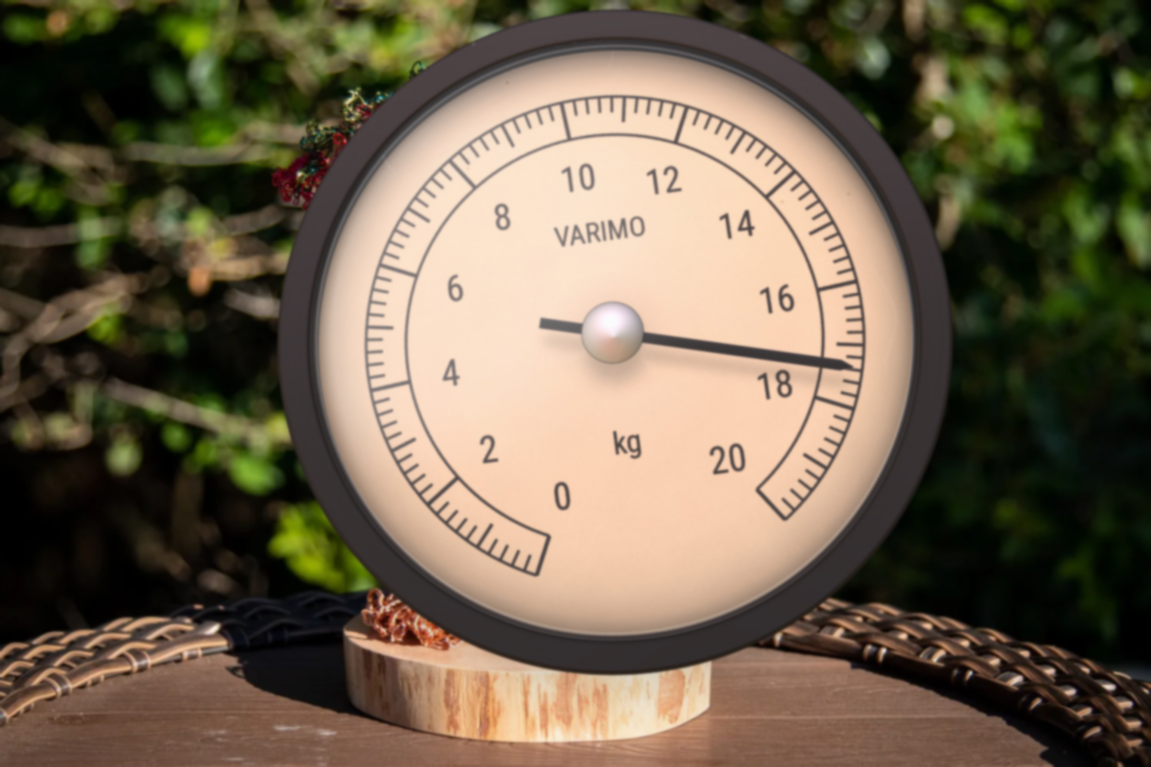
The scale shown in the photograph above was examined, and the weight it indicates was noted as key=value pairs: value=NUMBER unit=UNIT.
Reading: value=17.4 unit=kg
